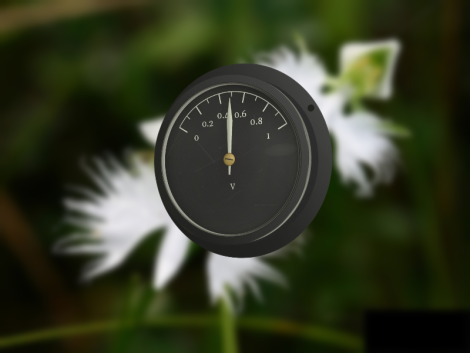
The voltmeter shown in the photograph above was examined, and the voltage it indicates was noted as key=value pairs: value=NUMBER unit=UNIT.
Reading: value=0.5 unit=V
